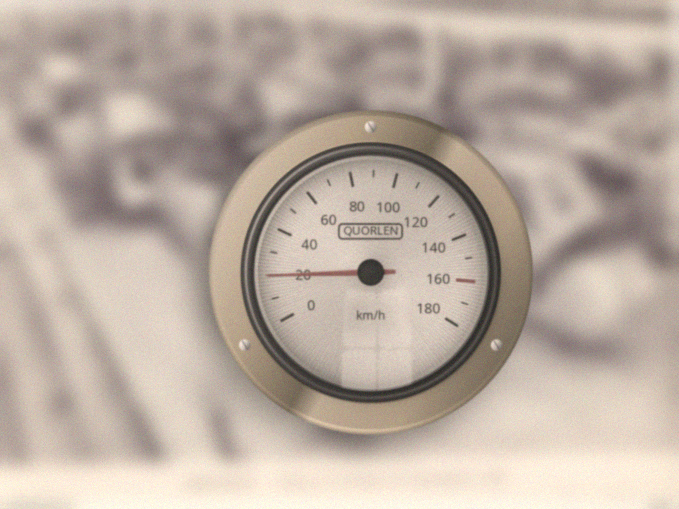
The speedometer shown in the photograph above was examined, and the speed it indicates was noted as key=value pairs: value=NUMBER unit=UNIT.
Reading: value=20 unit=km/h
